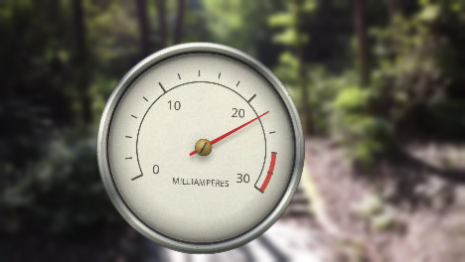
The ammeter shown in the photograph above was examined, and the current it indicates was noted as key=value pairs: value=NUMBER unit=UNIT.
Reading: value=22 unit=mA
